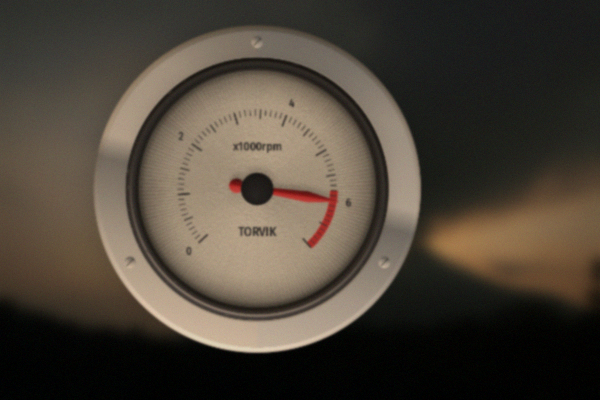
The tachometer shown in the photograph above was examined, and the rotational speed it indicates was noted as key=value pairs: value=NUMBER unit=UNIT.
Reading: value=6000 unit=rpm
